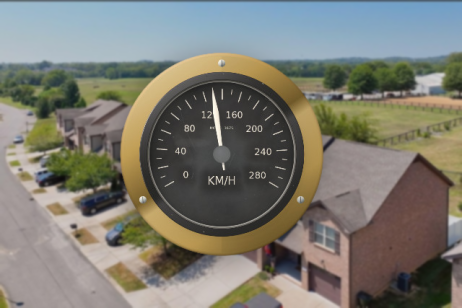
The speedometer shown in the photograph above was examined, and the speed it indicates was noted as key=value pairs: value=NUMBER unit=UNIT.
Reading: value=130 unit=km/h
